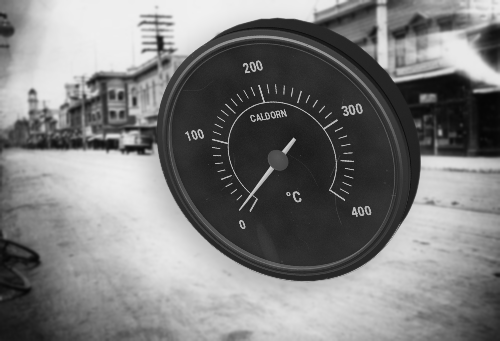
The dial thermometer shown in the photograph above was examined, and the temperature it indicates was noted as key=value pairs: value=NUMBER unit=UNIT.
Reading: value=10 unit=°C
